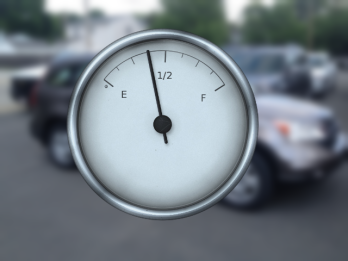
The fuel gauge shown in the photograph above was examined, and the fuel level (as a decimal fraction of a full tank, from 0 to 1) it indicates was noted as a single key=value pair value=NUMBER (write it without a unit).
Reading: value=0.375
